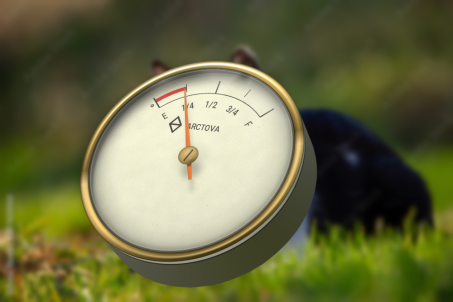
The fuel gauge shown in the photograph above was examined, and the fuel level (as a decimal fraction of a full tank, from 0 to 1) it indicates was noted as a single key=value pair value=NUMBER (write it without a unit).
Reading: value=0.25
